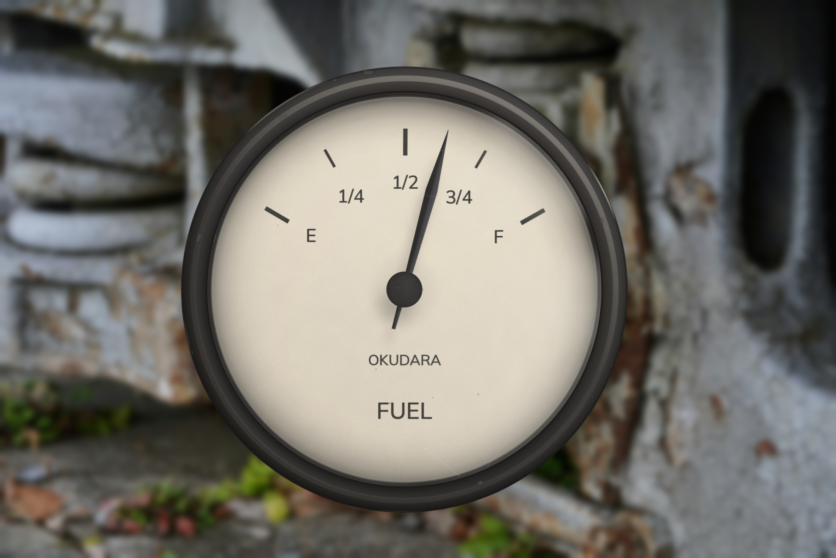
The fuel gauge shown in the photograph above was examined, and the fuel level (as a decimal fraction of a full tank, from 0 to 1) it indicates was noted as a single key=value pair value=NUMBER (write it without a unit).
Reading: value=0.625
